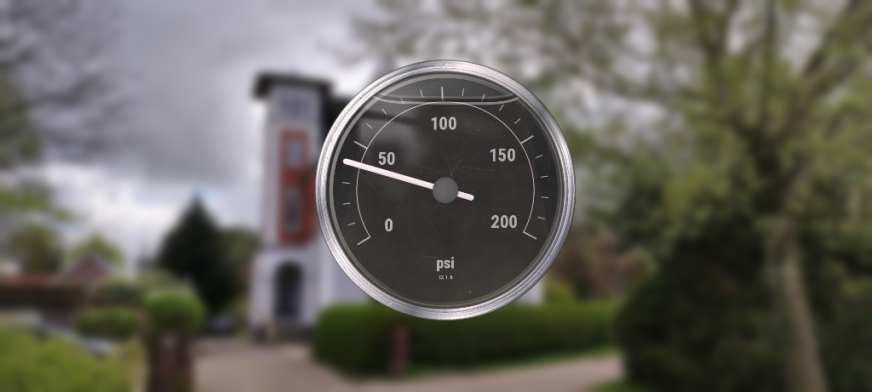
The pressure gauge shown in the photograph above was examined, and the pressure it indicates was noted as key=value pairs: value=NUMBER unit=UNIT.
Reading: value=40 unit=psi
